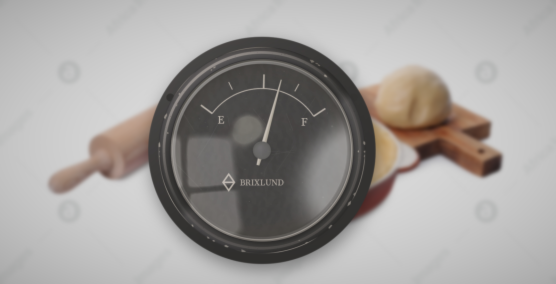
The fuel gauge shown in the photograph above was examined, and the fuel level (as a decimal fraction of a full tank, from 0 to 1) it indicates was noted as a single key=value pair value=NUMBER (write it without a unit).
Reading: value=0.625
